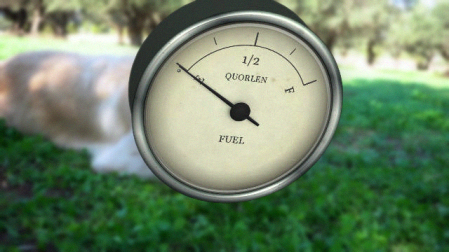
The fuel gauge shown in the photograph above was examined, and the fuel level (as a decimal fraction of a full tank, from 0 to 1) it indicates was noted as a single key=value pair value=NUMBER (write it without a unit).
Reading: value=0
